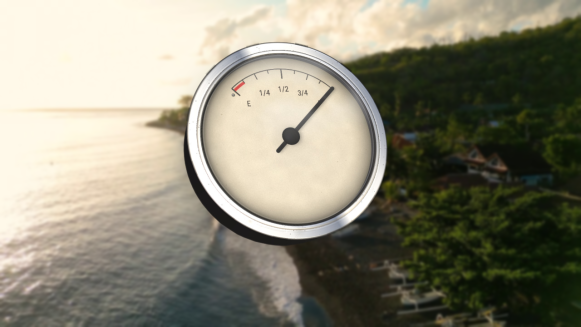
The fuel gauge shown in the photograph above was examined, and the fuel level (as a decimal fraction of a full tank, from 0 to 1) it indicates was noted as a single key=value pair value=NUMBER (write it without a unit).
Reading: value=1
